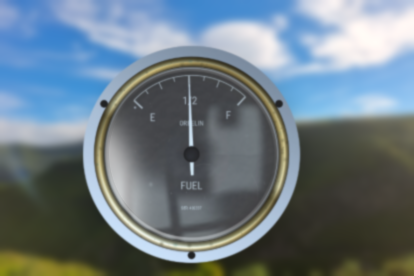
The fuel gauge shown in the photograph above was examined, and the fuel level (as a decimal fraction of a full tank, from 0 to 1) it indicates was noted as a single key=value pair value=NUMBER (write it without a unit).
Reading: value=0.5
